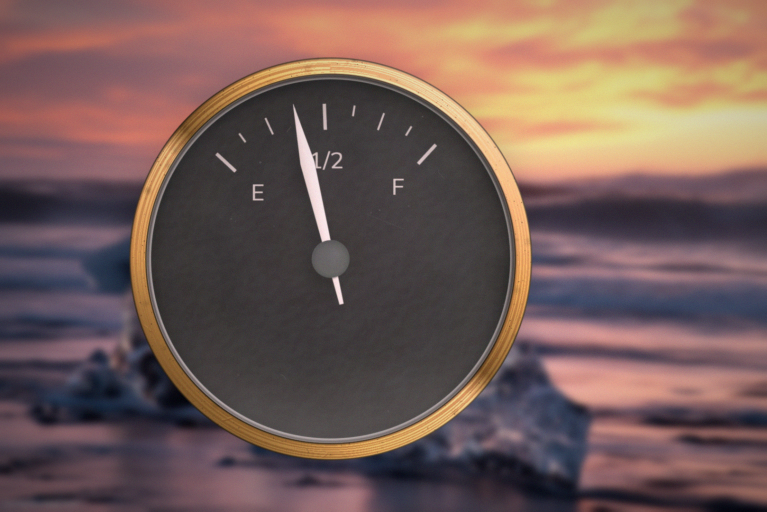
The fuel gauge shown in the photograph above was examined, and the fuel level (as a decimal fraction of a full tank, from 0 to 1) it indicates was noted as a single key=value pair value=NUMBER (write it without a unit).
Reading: value=0.375
